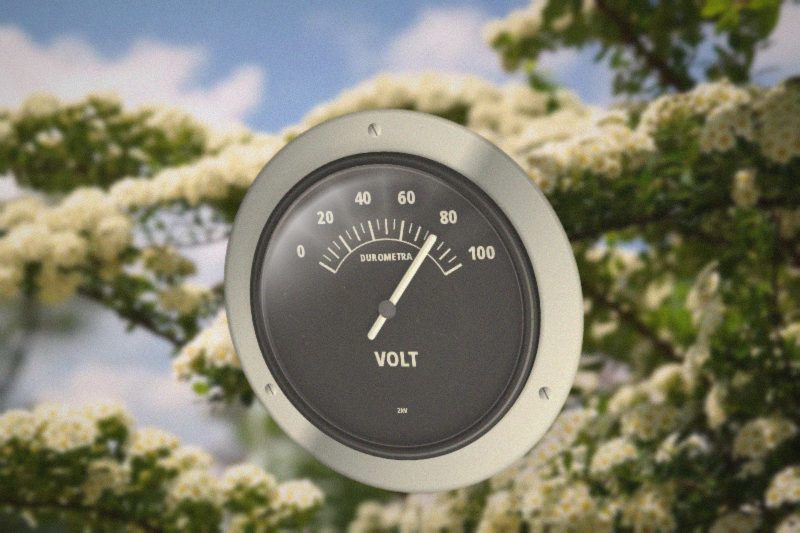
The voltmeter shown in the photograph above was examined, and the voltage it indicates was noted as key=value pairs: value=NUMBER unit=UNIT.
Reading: value=80 unit=V
